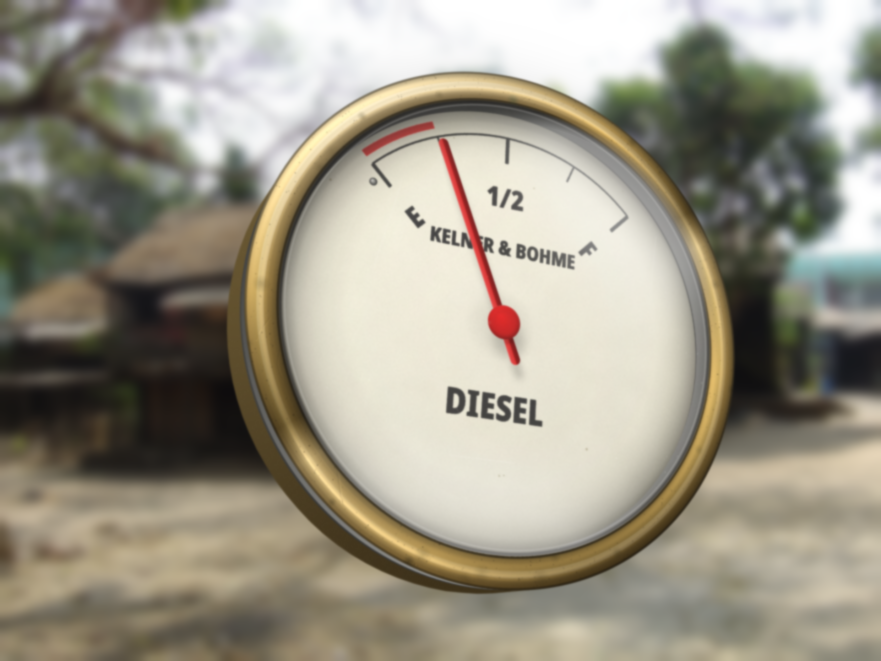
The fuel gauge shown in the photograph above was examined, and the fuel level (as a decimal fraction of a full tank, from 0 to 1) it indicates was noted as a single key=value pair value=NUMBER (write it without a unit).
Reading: value=0.25
